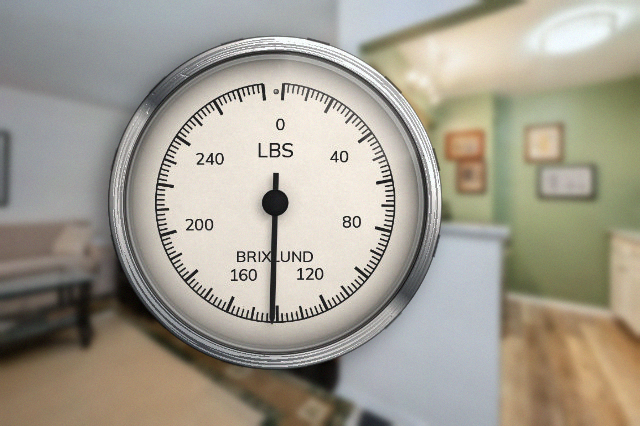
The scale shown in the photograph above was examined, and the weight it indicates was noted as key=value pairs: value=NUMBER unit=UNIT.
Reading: value=142 unit=lb
